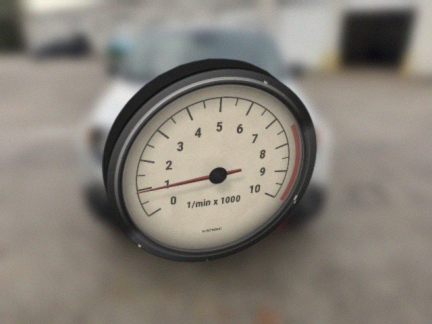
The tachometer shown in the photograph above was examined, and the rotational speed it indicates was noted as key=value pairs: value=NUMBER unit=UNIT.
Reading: value=1000 unit=rpm
